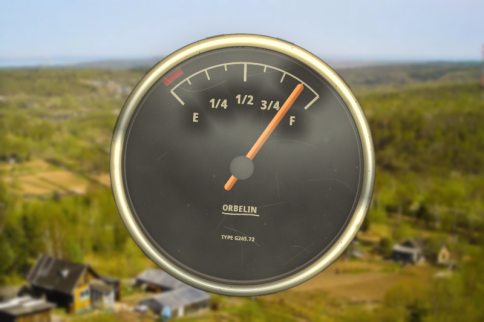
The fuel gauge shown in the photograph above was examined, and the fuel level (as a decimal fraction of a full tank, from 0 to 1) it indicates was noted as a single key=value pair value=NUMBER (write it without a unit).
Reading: value=0.875
